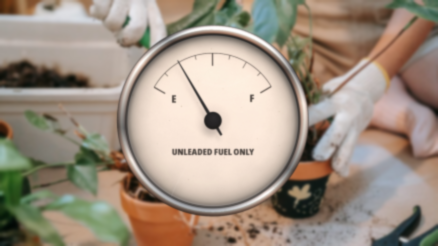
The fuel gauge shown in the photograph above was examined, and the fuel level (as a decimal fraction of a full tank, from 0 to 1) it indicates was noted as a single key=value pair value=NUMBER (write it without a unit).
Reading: value=0.25
